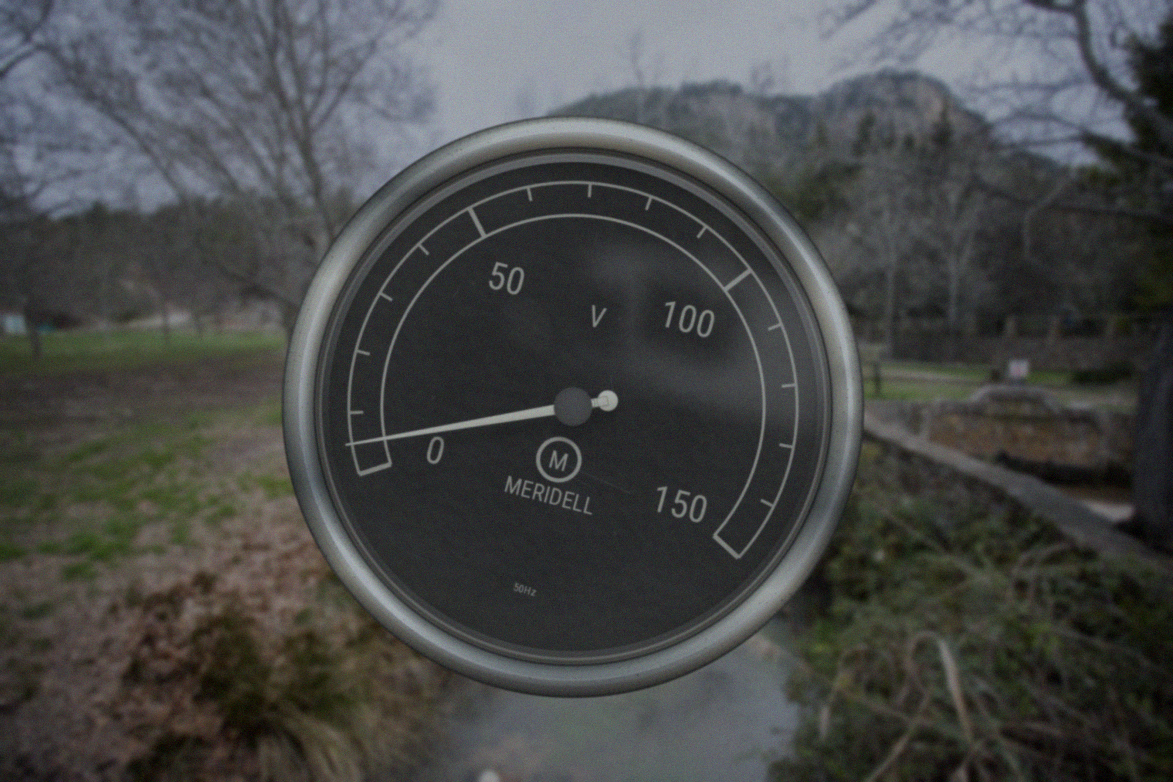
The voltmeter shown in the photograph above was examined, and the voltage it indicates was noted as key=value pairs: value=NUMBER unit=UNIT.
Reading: value=5 unit=V
